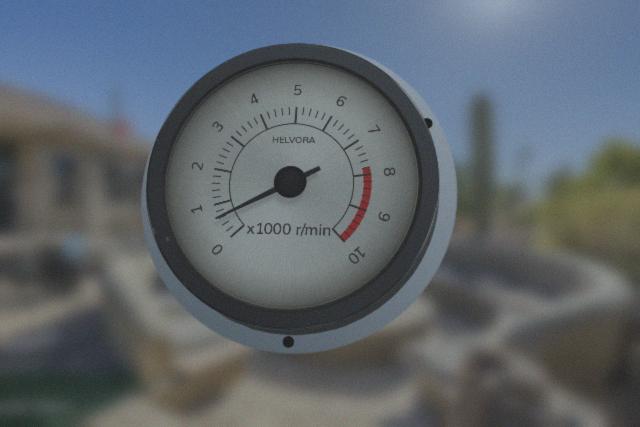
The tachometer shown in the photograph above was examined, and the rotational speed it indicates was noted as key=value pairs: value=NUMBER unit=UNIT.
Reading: value=600 unit=rpm
